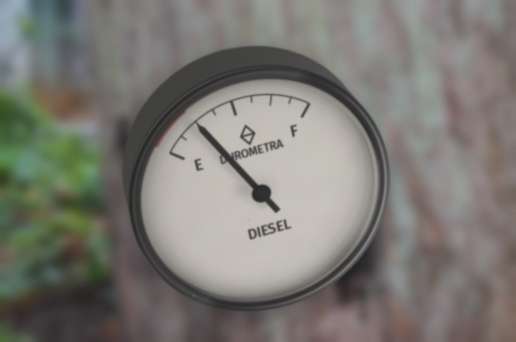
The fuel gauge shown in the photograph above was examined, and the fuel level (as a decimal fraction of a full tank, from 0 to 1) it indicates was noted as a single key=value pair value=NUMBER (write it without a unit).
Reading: value=0.25
